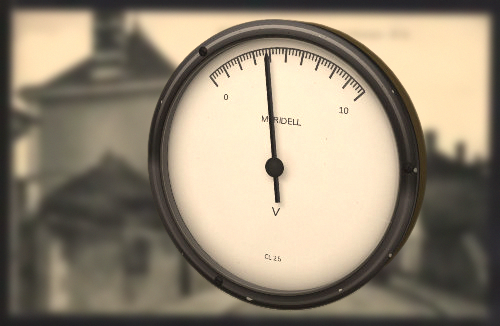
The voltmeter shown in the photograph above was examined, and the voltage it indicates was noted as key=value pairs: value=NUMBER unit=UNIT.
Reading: value=4 unit=V
